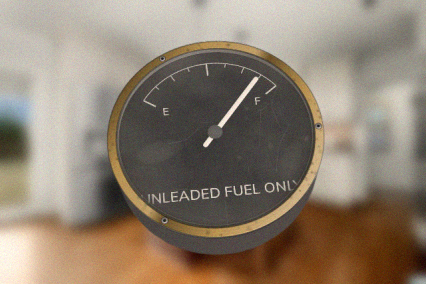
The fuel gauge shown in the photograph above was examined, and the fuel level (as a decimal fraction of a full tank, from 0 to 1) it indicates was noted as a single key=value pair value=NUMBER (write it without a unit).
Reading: value=0.875
